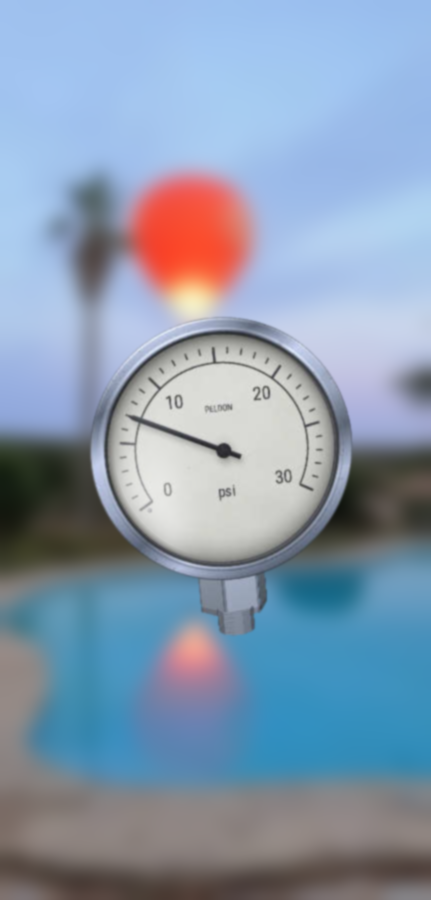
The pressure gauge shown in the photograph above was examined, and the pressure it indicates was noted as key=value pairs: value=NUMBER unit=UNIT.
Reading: value=7 unit=psi
